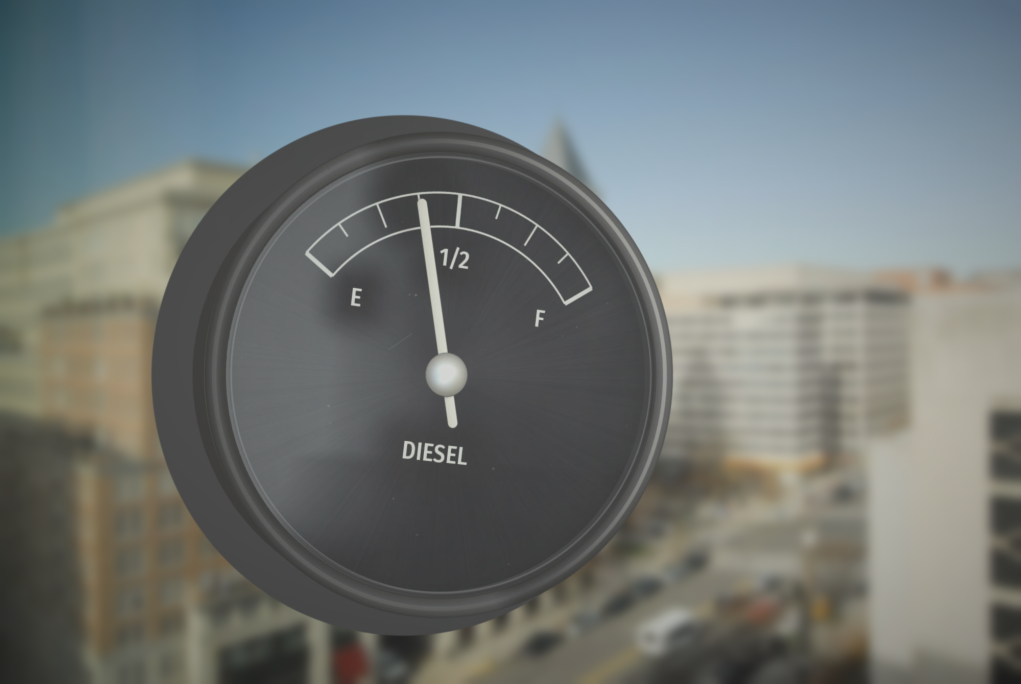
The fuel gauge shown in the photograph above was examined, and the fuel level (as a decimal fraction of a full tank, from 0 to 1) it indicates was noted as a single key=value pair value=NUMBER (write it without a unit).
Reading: value=0.375
